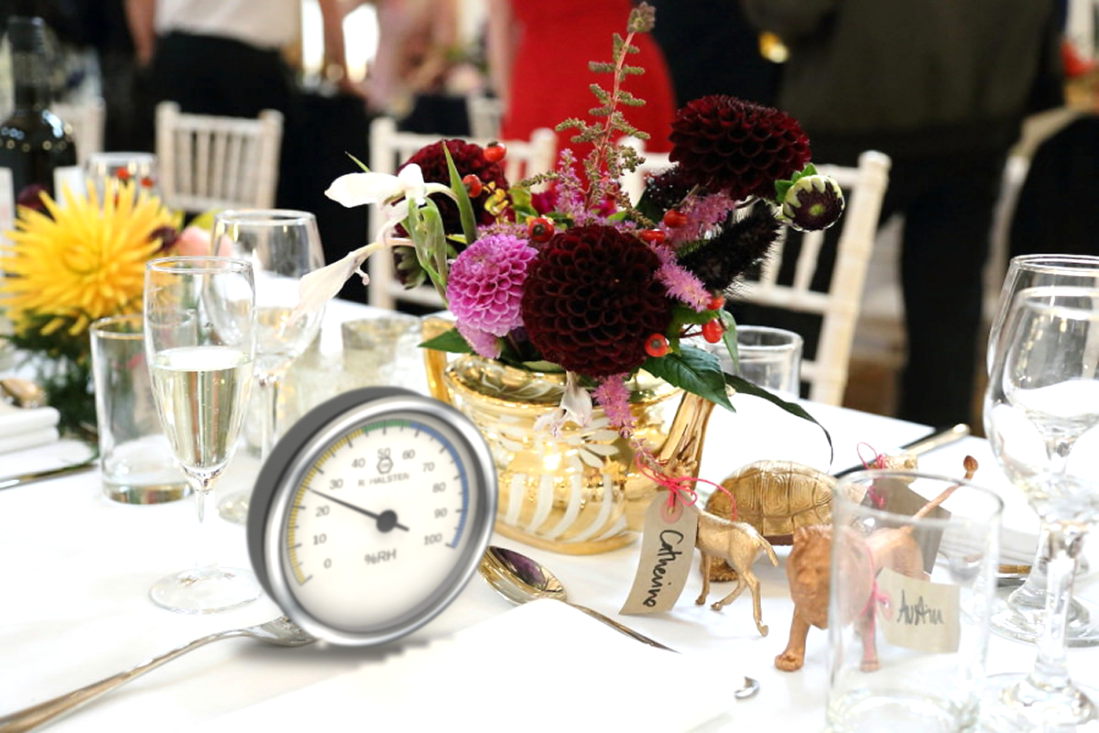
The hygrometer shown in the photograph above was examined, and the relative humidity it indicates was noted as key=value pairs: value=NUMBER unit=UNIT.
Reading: value=25 unit=%
